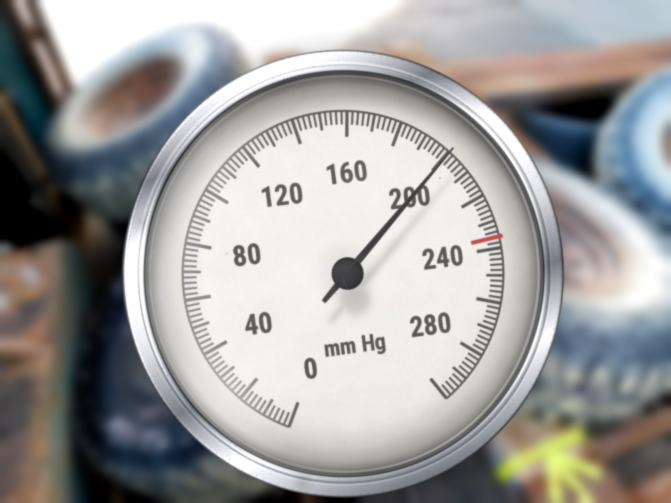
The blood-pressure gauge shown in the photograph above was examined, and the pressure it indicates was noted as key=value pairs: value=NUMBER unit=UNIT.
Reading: value=200 unit=mmHg
